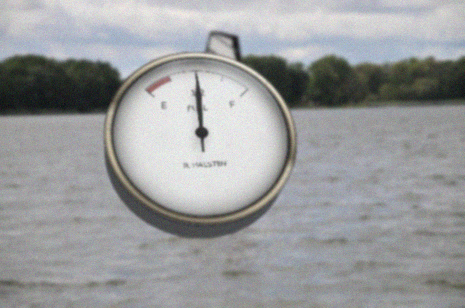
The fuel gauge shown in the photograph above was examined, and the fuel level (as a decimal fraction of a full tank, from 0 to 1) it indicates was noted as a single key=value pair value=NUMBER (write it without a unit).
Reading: value=0.5
